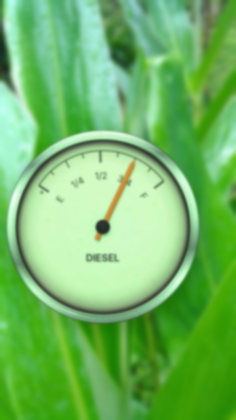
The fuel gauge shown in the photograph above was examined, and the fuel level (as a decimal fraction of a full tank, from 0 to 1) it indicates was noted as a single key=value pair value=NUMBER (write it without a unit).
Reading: value=0.75
